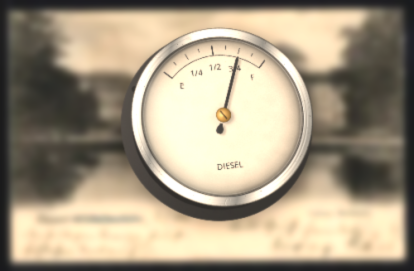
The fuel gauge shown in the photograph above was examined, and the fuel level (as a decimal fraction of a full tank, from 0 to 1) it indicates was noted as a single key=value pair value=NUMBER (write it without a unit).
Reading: value=0.75
